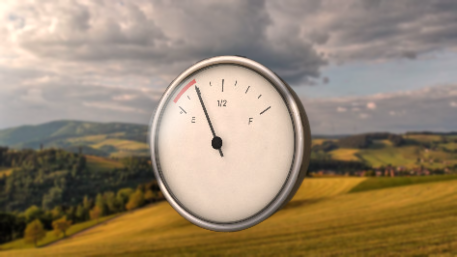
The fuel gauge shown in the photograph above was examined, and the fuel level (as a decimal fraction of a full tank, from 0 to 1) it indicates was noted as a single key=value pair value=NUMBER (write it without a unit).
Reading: value=0.25
